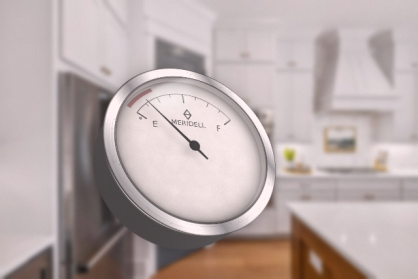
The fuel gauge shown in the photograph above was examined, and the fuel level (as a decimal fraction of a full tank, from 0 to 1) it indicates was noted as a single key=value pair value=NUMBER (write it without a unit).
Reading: value=0.125
